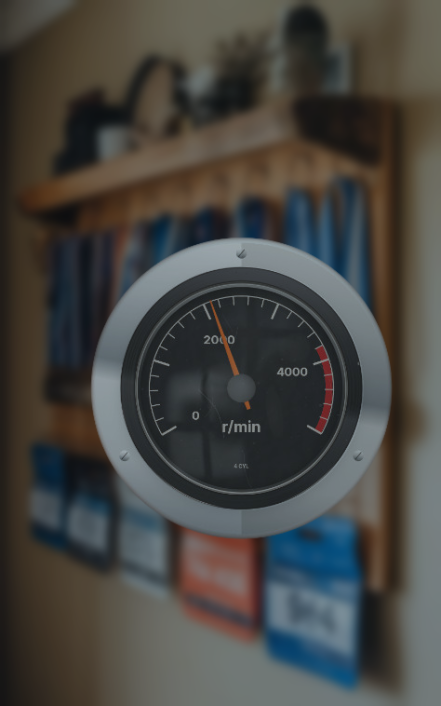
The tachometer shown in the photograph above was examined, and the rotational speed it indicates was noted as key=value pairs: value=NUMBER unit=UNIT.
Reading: value=2100 unit=rpm
